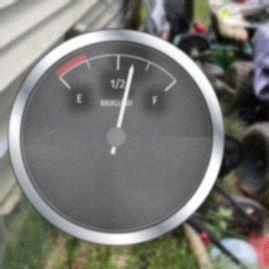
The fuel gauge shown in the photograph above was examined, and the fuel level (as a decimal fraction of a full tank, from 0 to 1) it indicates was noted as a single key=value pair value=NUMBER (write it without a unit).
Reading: value=0.625
